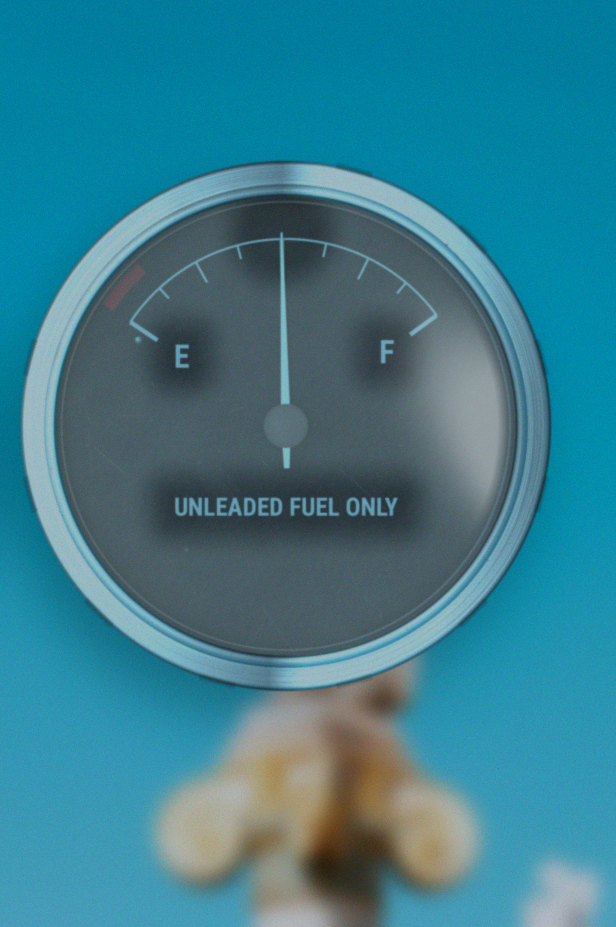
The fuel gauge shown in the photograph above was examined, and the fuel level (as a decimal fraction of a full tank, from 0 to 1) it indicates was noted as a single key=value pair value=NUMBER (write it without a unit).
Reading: value=0.5
